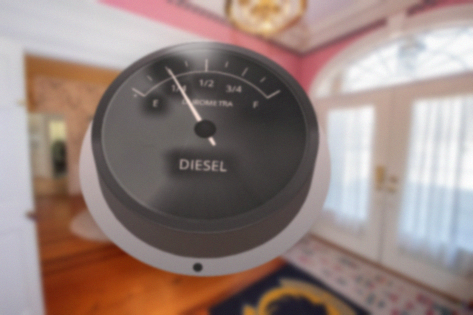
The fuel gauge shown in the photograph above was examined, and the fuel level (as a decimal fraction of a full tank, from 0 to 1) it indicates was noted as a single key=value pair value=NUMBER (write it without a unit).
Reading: value=0.25
